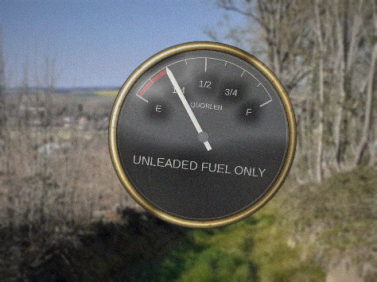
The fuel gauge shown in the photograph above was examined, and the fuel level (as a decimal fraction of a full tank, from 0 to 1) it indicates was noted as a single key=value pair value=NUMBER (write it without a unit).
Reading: value=0.25
